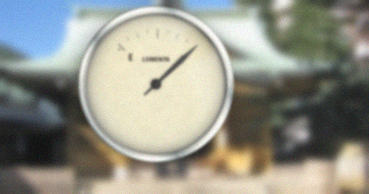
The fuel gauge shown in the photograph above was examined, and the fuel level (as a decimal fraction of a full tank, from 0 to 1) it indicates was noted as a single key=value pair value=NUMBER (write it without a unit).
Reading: value=1
